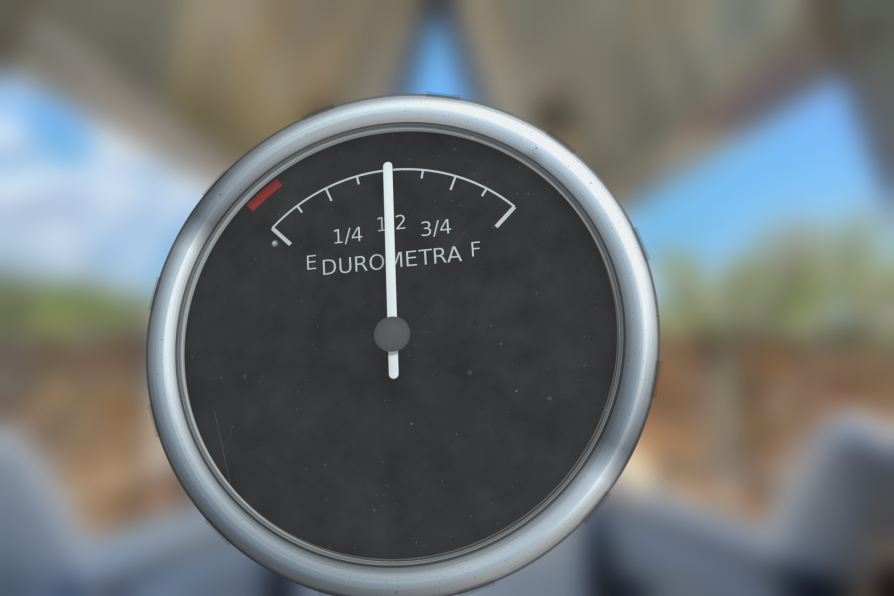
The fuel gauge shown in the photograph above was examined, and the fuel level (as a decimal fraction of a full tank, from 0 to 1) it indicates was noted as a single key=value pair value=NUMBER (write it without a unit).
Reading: value=0.5
